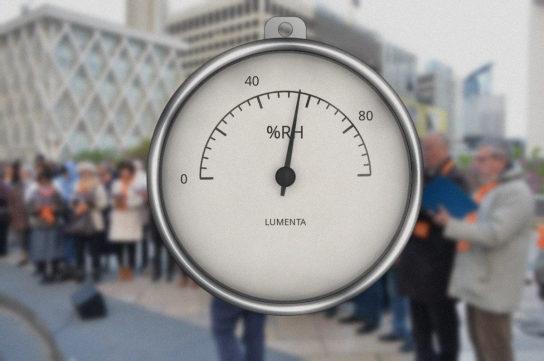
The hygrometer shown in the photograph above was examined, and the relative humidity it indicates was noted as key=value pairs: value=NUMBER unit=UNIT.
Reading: value=56 unit=%
